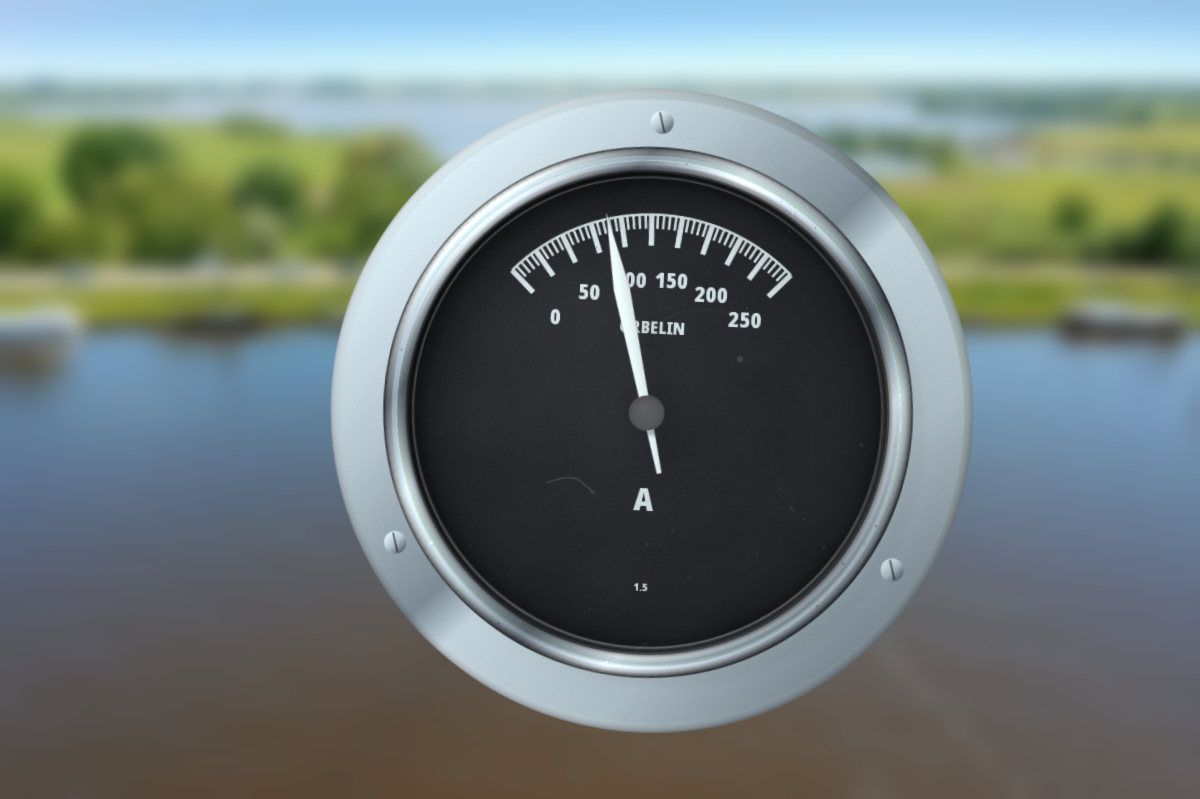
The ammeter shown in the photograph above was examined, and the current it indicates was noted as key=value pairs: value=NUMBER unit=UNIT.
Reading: value=90 unit=A
